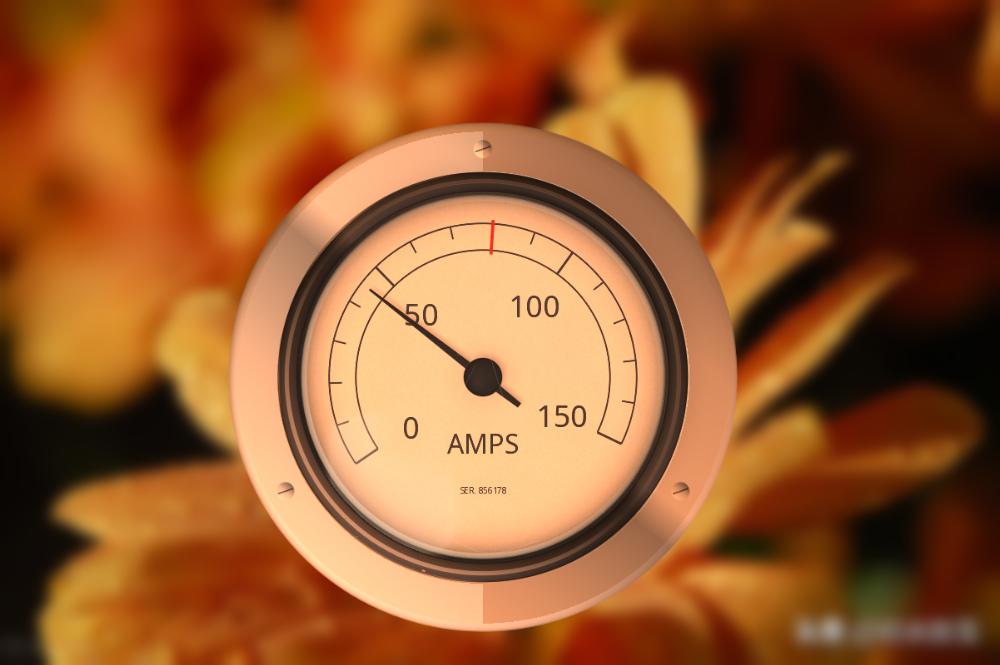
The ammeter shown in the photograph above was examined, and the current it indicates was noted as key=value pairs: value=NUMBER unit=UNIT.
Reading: value=45 unit=A
